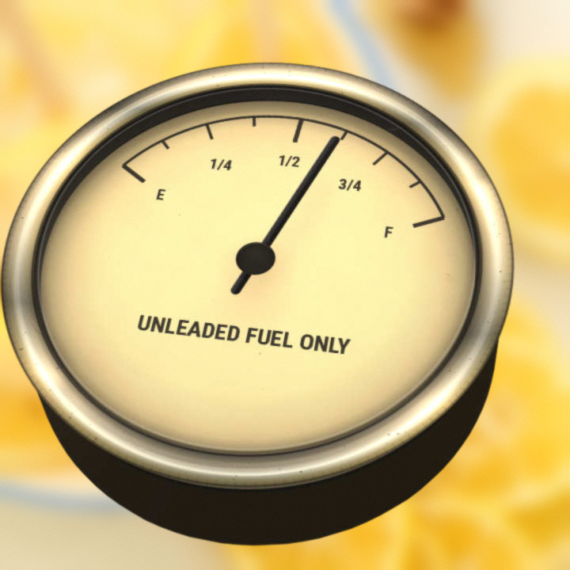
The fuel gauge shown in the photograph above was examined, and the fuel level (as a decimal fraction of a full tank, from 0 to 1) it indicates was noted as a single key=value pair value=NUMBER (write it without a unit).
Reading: value=0.625
